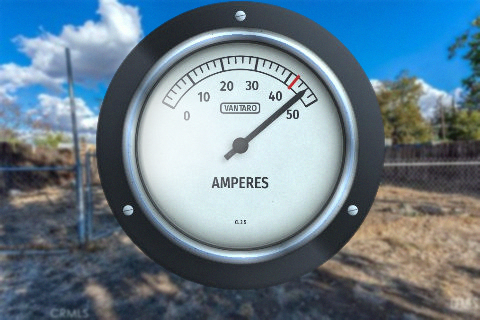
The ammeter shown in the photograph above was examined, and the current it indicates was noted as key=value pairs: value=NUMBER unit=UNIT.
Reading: value=46 unit=A
